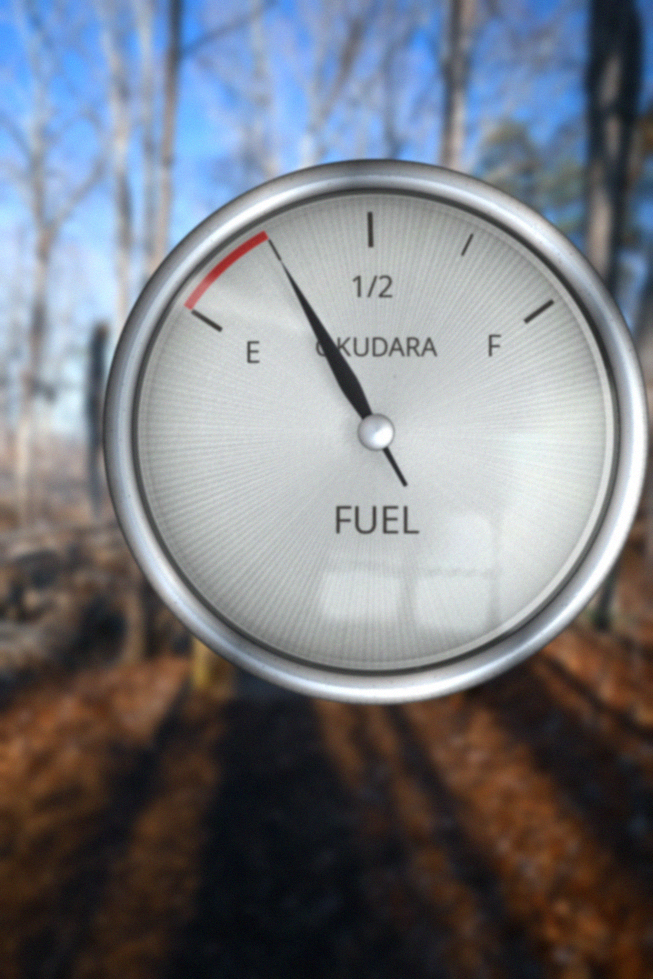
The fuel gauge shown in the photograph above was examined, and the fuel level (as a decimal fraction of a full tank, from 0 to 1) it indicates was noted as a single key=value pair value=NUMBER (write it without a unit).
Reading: value=0.25
